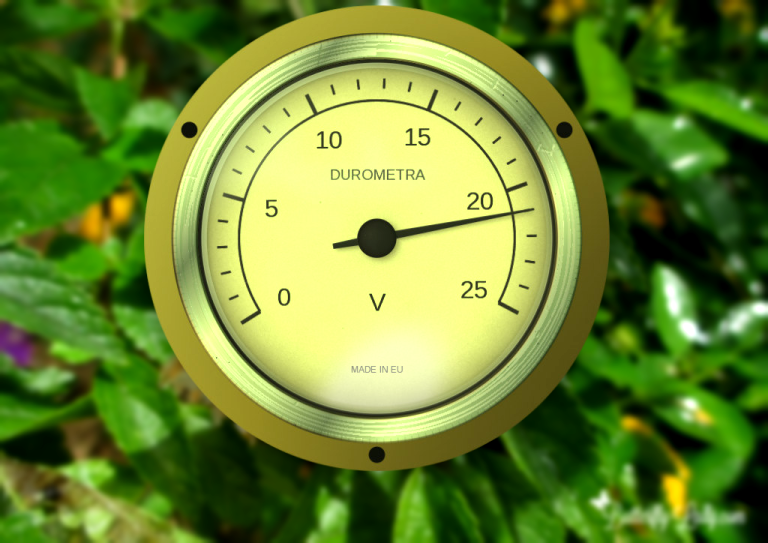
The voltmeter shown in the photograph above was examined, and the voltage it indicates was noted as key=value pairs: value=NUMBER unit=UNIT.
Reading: value=21 unit=V
